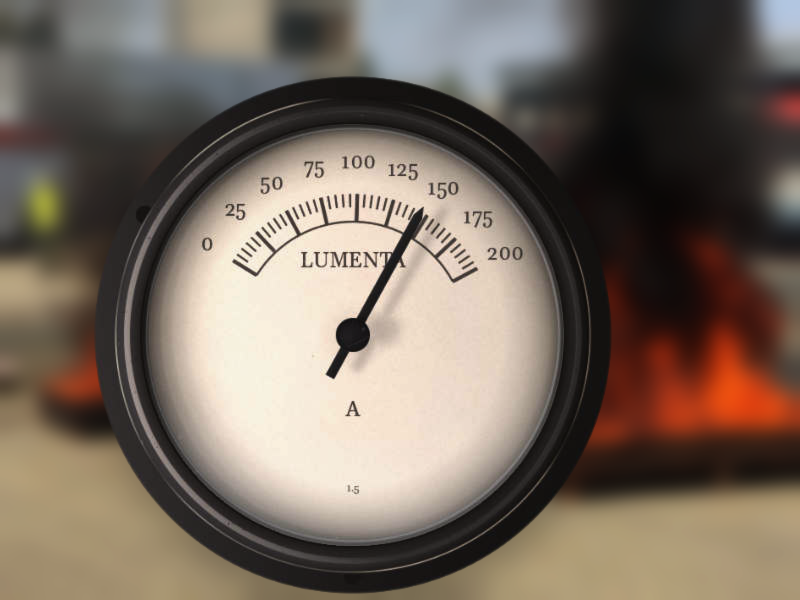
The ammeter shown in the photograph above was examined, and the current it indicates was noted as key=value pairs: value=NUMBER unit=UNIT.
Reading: value=145 unit=A
